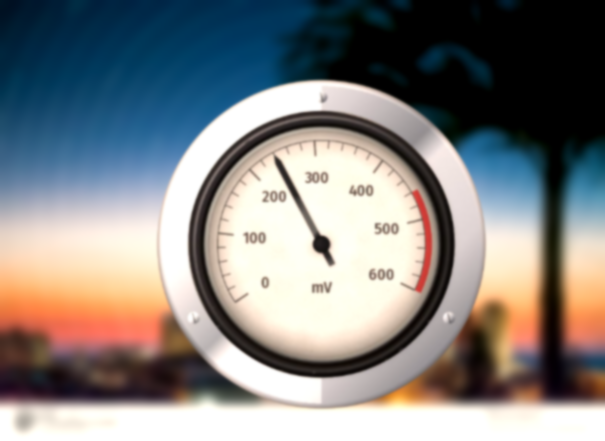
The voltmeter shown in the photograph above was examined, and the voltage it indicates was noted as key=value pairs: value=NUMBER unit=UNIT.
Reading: value=240 unit=mV
